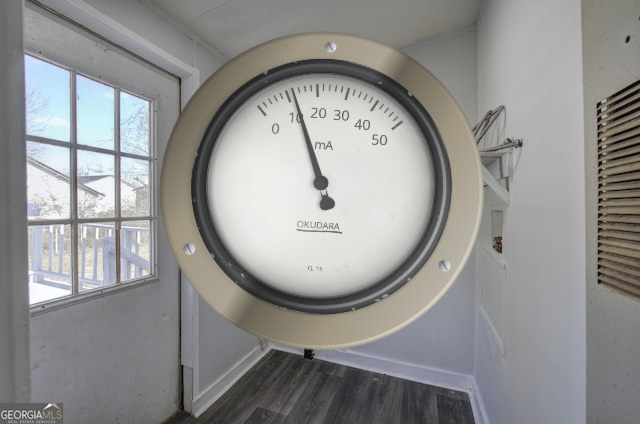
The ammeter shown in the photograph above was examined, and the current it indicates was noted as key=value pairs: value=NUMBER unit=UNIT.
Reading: value=12 unit=mA
